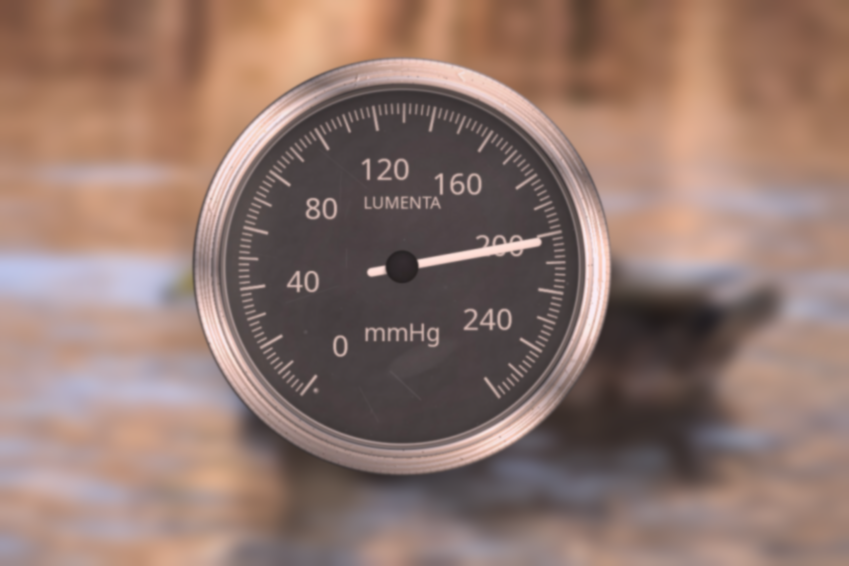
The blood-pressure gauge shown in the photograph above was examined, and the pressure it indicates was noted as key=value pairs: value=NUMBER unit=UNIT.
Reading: value=202 unit=mmHg
